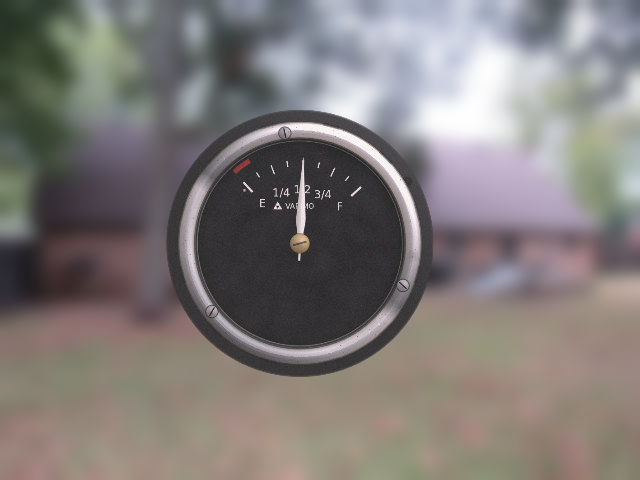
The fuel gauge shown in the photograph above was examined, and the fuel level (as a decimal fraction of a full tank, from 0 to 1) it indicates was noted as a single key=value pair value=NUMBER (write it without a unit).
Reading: value=0.5
